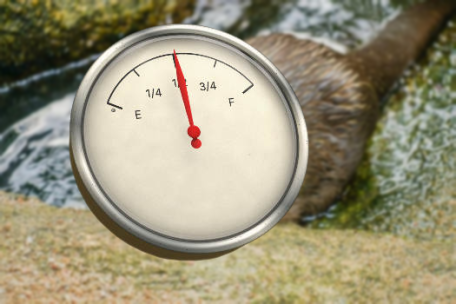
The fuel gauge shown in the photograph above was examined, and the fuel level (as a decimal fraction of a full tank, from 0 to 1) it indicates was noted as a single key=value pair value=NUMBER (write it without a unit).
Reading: value=0.5
